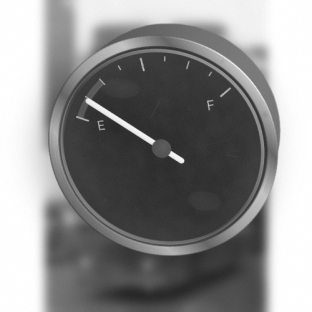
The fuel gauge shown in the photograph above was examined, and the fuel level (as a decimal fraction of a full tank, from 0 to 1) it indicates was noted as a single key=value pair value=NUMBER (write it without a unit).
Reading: value=0.125
